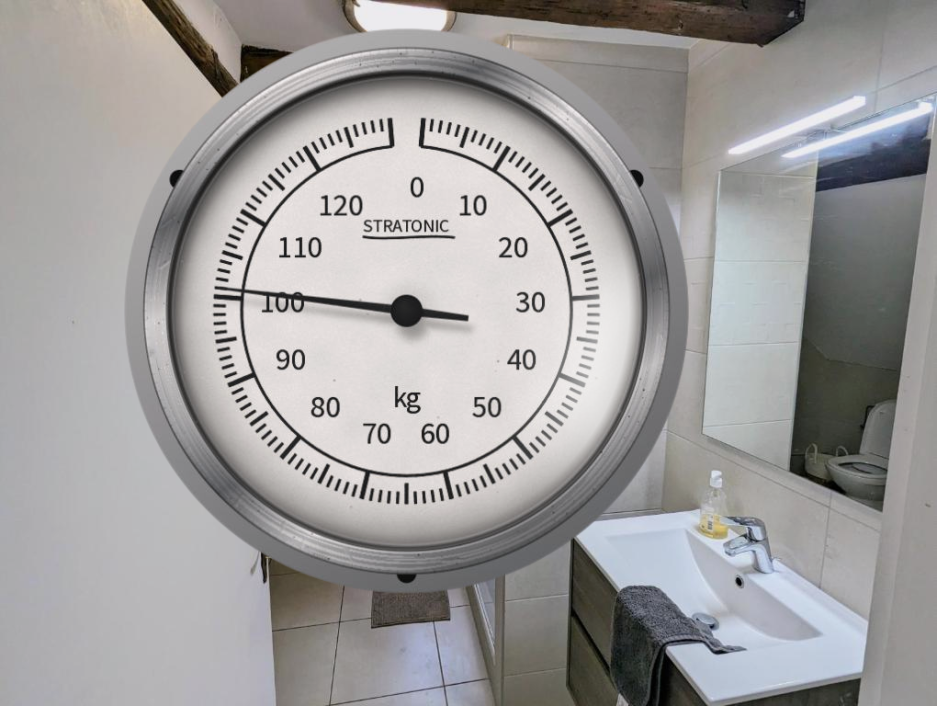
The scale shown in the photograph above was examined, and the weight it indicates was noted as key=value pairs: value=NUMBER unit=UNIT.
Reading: value=101 unit=kg
